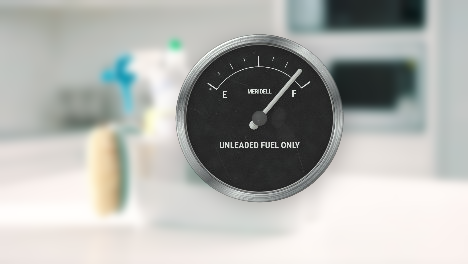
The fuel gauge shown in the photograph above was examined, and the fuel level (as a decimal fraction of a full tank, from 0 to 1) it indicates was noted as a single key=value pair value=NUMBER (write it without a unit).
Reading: value=0.875
